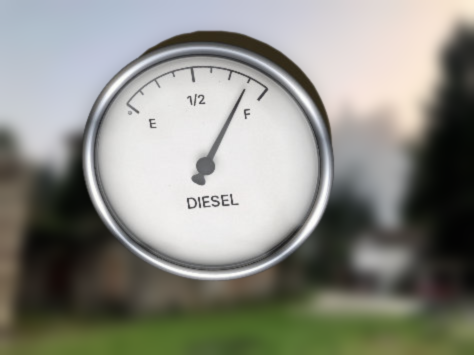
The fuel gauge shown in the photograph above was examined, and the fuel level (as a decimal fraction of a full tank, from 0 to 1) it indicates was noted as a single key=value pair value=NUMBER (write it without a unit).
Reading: value=0.875
